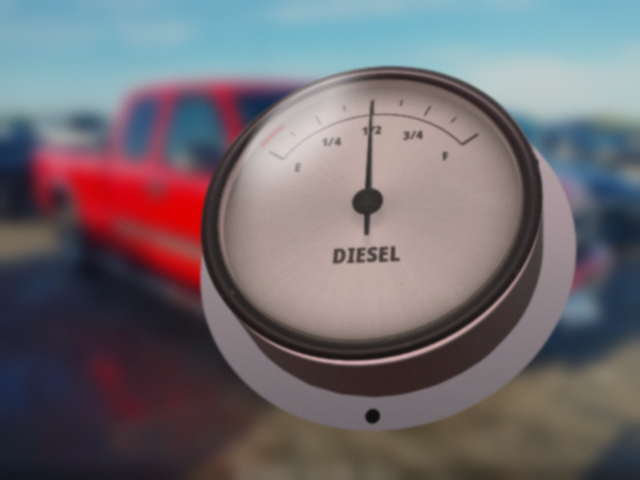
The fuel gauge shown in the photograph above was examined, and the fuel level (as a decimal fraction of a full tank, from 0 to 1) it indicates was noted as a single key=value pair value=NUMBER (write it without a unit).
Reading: value=0.5
